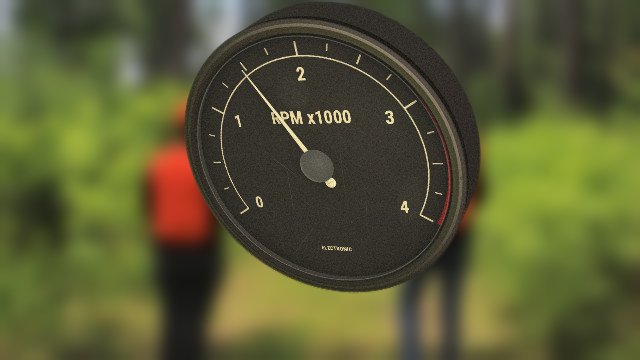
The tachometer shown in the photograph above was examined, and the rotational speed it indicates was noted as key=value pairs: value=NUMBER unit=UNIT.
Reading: value=1500 unit=rpm
